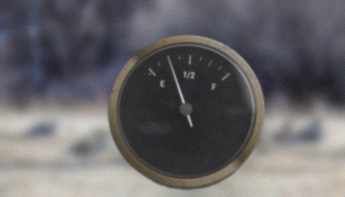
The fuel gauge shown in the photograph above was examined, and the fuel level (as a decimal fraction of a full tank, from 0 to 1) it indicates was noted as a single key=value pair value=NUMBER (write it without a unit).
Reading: value=0.25
